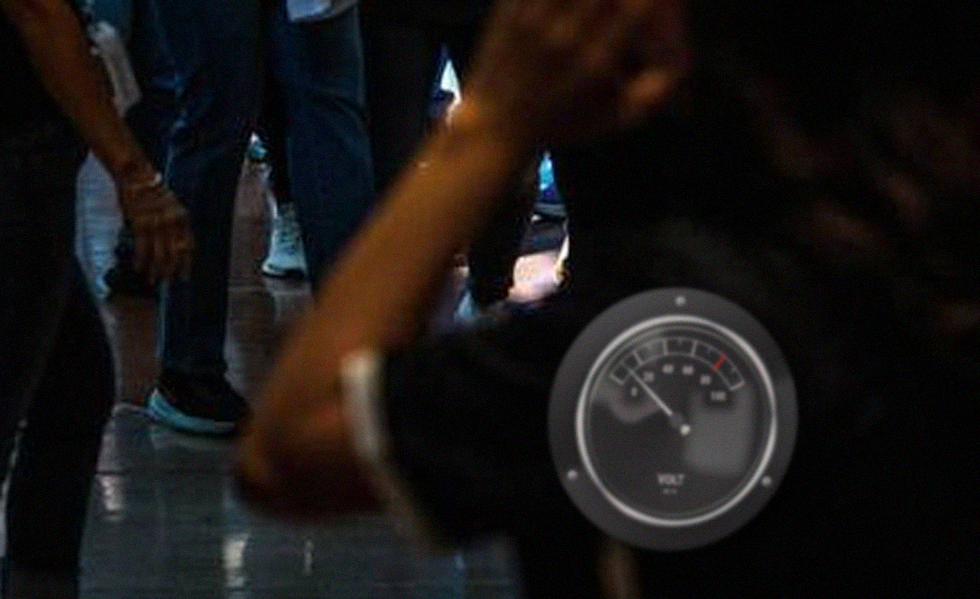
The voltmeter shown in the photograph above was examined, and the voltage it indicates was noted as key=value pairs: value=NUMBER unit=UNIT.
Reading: value=10 unit=V
